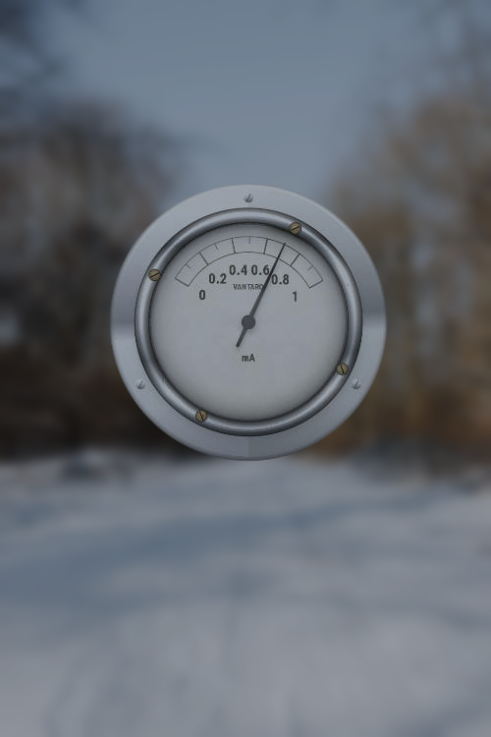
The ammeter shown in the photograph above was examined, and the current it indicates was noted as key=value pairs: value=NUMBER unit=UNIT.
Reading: value=0.7 unit=mA
